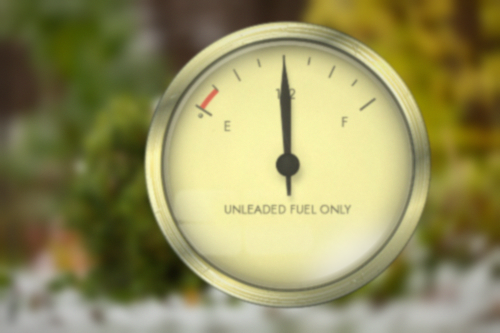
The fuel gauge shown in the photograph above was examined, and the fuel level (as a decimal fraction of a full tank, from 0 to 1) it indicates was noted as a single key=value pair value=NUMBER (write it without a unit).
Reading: value=0.5
